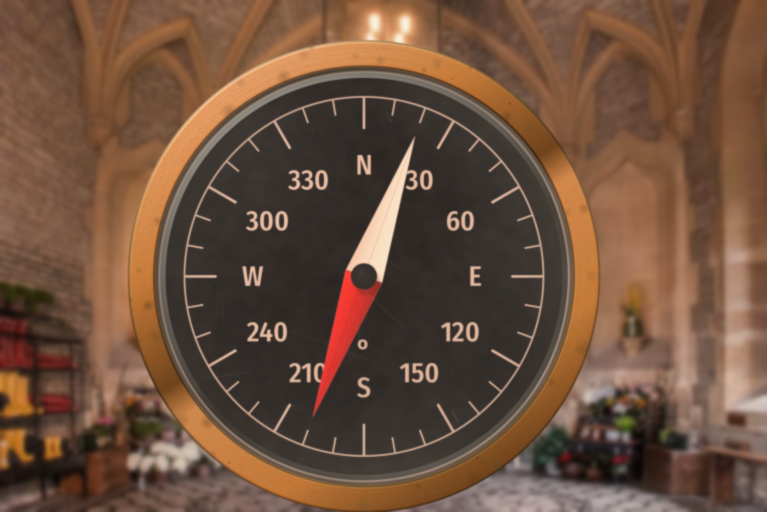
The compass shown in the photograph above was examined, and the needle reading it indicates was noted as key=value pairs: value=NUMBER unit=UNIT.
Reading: value=200 unit=°
